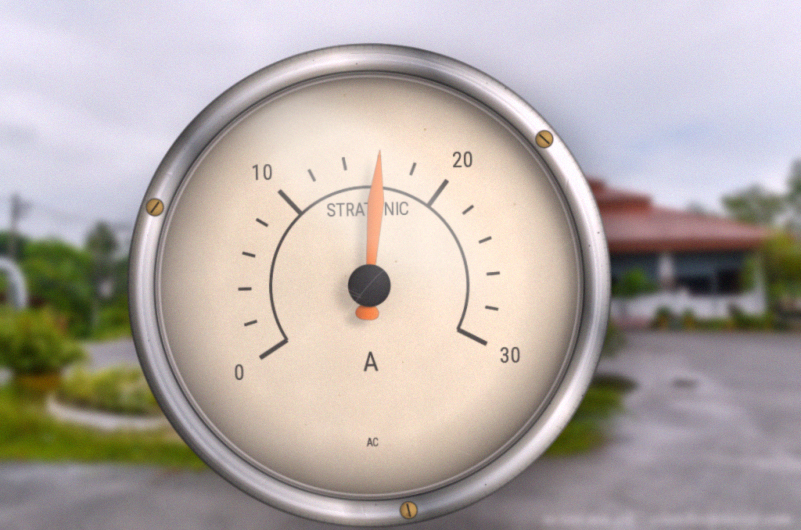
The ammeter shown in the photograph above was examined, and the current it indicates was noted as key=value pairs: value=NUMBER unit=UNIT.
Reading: value=16 unit=A
